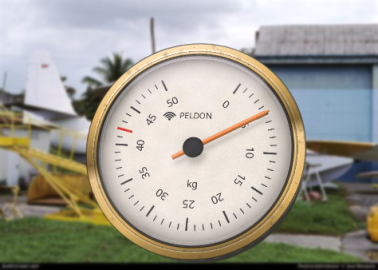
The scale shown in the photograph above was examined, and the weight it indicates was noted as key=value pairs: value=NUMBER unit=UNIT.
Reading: value=5 unit=kg
